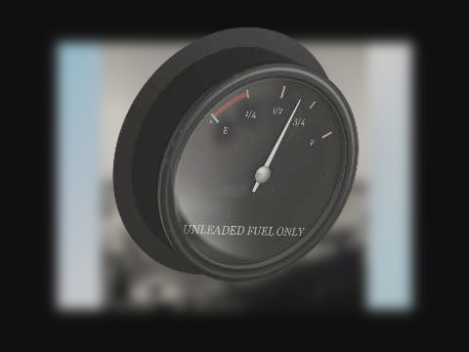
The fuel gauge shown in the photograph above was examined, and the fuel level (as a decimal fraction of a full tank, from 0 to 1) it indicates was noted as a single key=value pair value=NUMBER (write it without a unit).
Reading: value=0.625
